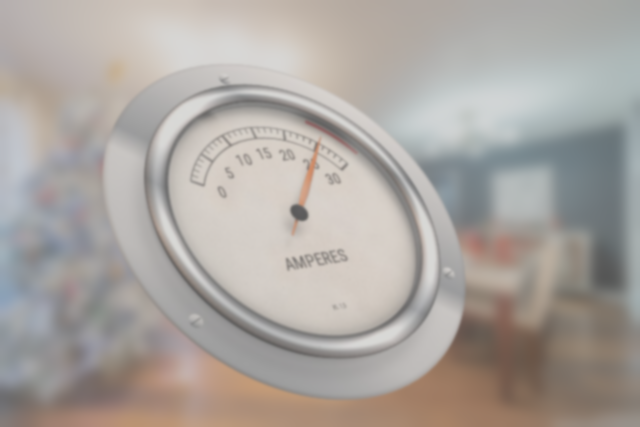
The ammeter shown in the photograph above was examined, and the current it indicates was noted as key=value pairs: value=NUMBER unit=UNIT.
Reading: value=25 unit=A
